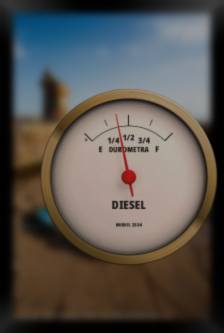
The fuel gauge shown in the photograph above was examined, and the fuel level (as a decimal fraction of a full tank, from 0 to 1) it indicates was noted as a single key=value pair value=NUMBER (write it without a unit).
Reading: value=0.375
